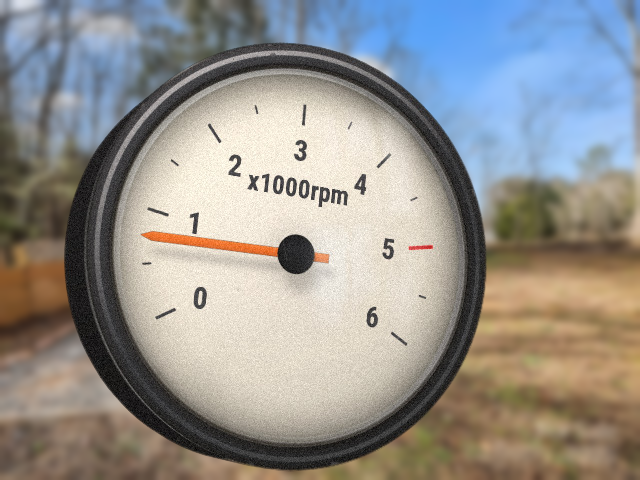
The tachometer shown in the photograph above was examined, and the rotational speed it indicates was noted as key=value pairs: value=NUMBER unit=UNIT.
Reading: value=750 unit=rpm
